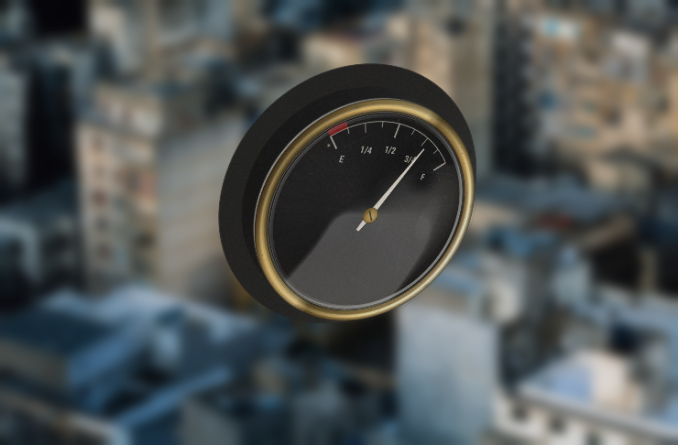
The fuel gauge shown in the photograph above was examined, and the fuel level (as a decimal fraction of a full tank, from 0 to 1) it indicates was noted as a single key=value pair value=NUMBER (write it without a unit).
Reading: value=0.75
